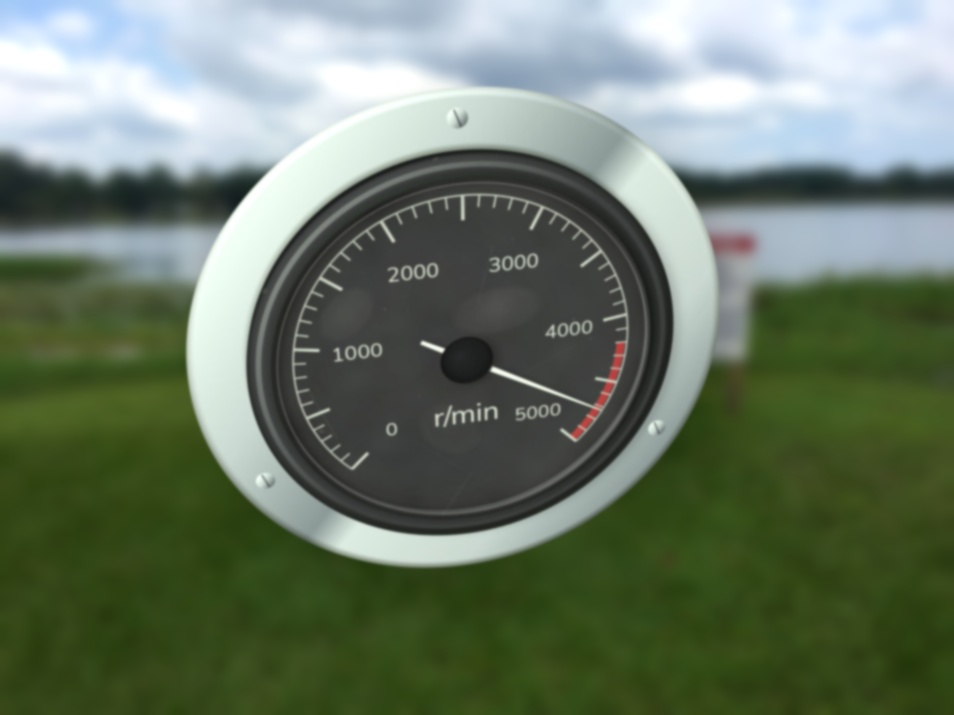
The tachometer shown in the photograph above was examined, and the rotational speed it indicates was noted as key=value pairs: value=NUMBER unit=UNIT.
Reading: value=4700 unit=rpm
